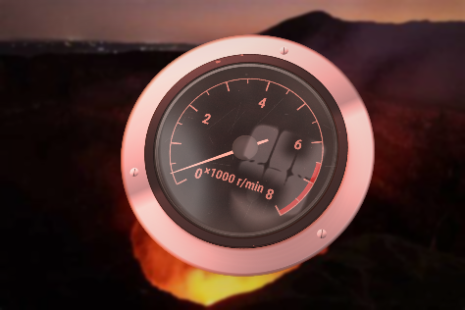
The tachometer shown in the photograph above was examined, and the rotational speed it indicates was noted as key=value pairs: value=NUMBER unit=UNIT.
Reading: value=250 unit=rpm
